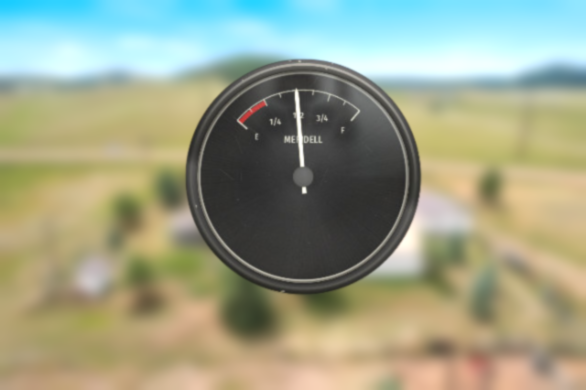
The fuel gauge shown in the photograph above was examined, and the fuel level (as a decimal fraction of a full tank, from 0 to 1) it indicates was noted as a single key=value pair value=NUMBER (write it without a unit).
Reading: value=0.5
